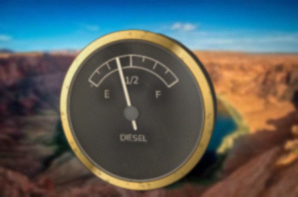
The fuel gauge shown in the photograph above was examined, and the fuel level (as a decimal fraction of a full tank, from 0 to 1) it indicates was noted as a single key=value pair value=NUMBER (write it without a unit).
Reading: value=0.375
